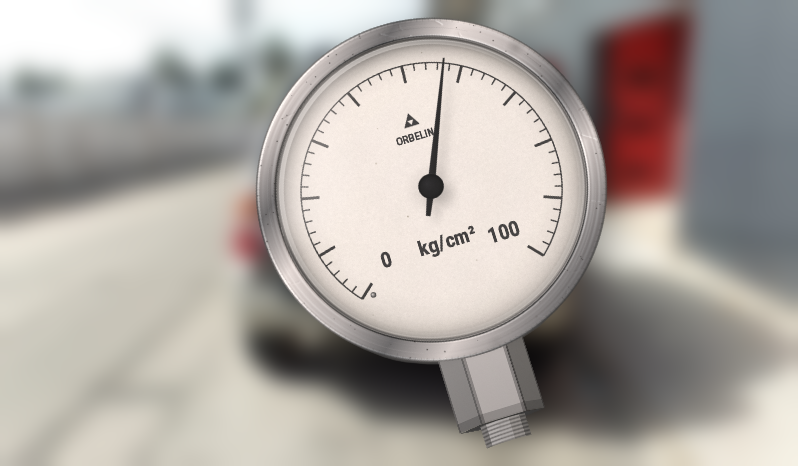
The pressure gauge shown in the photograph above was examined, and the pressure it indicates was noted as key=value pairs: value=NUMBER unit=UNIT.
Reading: value=57 unit=kg/cm²
